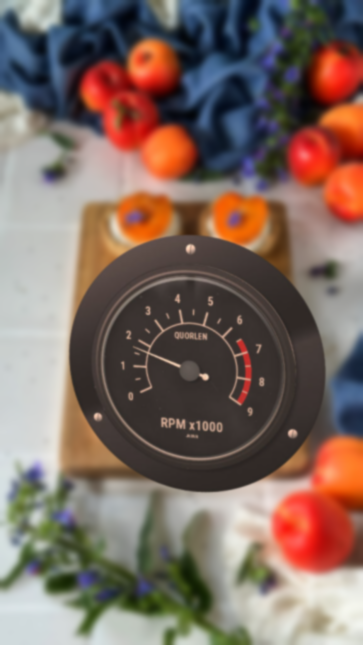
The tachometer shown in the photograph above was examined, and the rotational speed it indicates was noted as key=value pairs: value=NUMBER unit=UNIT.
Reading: value=1750 unit=rpm
